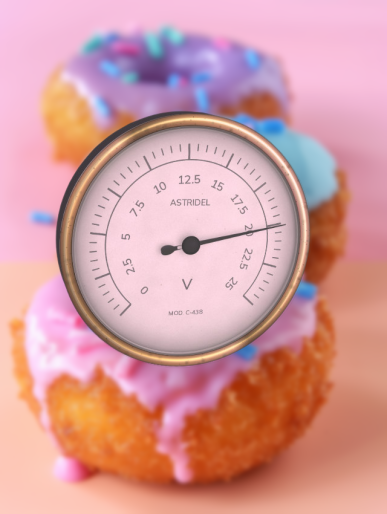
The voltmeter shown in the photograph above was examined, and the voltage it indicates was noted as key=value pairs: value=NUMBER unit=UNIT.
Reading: value=20 unit=V
